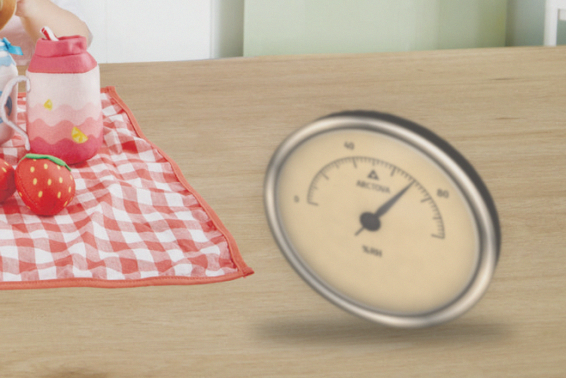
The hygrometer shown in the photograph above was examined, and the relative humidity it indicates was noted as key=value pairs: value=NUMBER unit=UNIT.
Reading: value=70 unit=%
